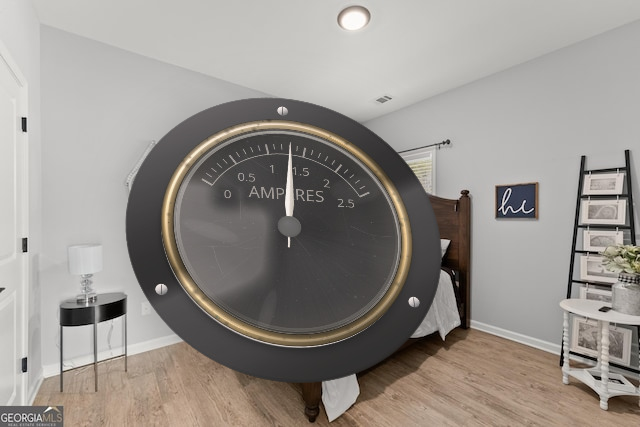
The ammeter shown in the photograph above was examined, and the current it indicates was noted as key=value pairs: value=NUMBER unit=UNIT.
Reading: value=1.3 unit=A
